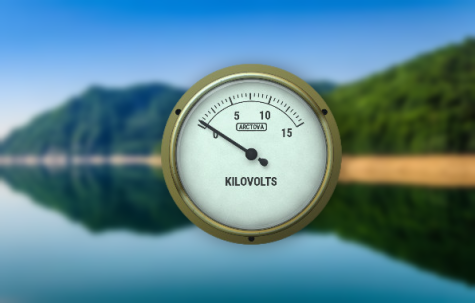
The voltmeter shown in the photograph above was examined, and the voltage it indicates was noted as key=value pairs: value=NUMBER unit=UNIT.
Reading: value=0.5 unit=kV
